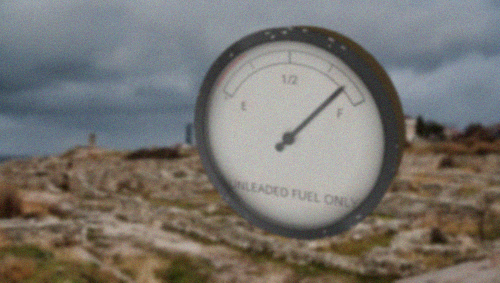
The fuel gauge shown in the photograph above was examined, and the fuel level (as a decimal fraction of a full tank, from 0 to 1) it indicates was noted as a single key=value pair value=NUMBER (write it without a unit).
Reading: value=0.875
